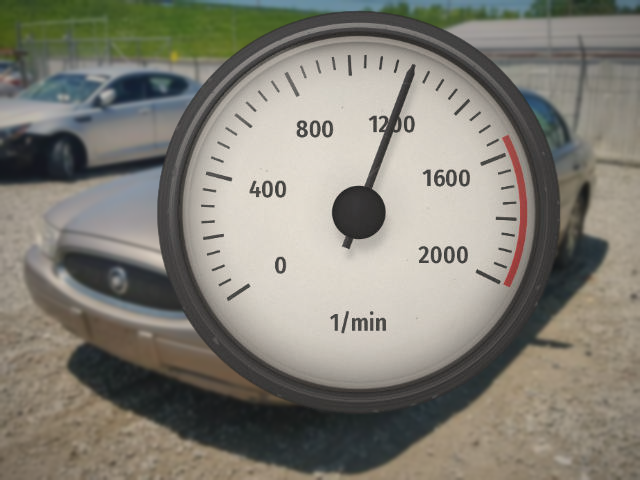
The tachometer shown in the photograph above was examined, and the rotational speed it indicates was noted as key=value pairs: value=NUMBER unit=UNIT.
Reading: value=1200 unit=rpm
